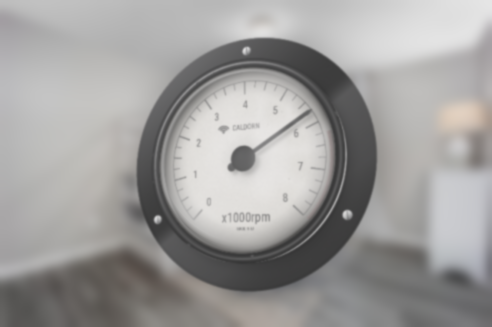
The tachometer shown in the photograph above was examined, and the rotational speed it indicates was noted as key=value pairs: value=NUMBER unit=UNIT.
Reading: value=5750 unit=rpm
